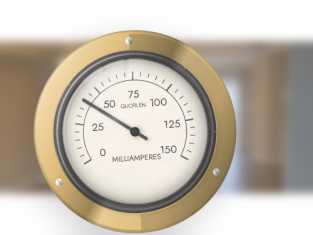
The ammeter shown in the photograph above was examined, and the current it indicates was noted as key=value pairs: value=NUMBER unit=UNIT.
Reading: value=40 unit=mA
